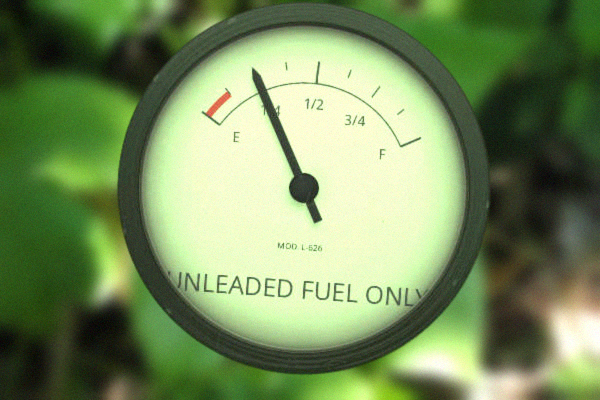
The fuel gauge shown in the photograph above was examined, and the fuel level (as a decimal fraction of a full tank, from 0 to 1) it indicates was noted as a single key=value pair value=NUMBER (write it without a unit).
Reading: value=0.25
